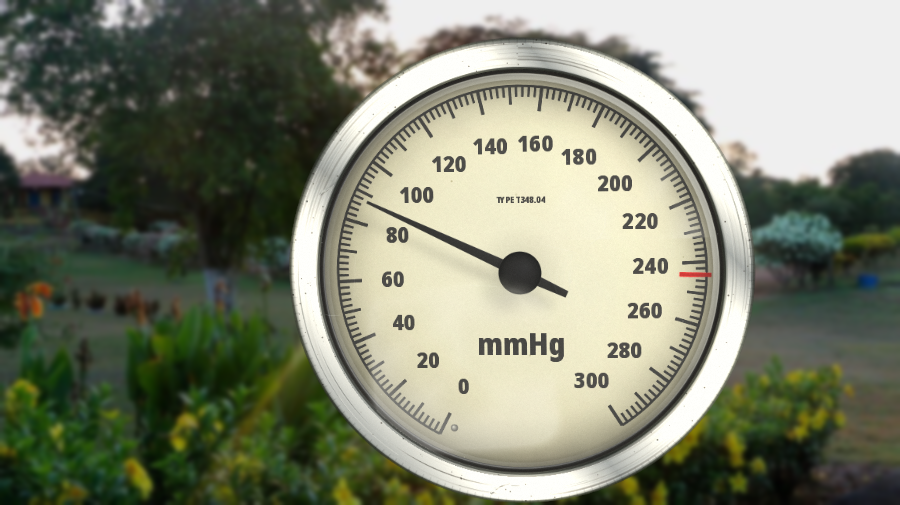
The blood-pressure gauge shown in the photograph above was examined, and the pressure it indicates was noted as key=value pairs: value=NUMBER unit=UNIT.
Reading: value=88 unit=mmHg
